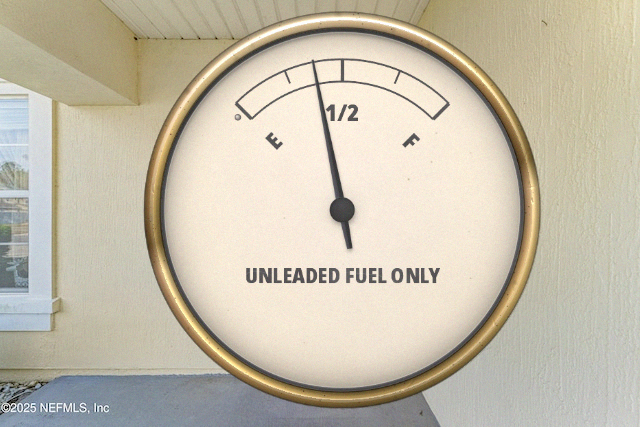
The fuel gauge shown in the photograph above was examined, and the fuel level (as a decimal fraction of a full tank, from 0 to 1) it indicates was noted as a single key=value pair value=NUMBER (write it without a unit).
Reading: value=0.375
